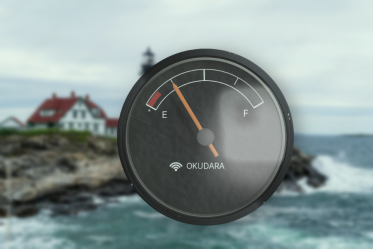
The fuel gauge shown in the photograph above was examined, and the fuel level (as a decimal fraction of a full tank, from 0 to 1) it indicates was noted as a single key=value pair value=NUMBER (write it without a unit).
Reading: value=0.25
